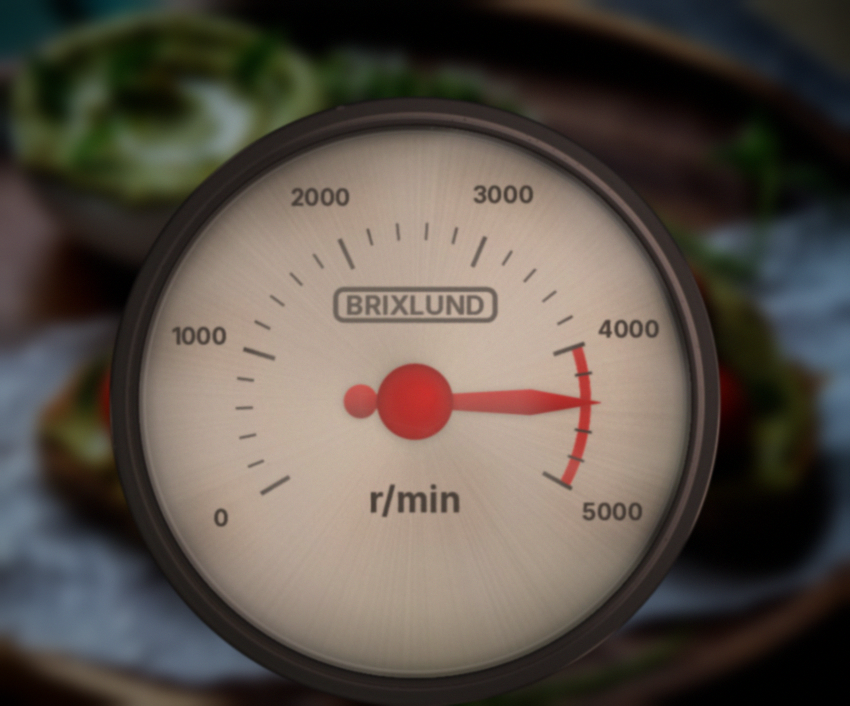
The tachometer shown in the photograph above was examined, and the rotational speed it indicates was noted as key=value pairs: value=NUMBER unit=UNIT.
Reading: value=4400 unit=rpm
